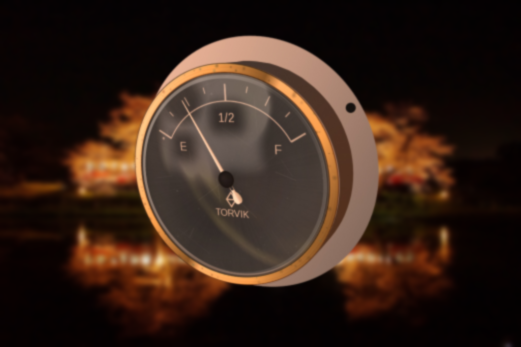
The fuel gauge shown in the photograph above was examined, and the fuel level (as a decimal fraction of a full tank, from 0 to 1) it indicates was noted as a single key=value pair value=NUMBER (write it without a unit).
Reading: value=0.25
